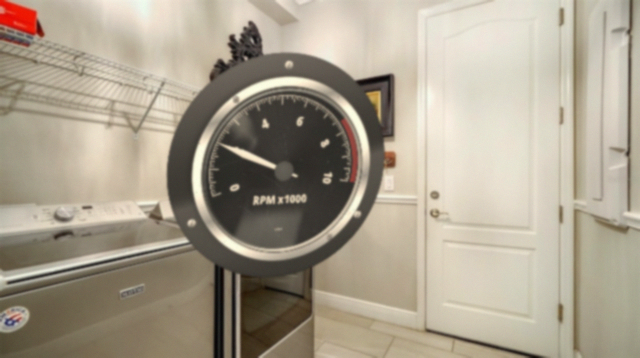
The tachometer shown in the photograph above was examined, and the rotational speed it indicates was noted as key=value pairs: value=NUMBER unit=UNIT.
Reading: value=2000 unit=rpm
